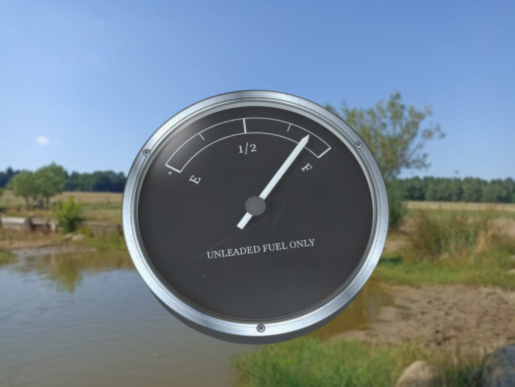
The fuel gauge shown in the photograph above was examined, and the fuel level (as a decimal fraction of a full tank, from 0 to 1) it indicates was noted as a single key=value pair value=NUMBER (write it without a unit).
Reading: value=0.875
